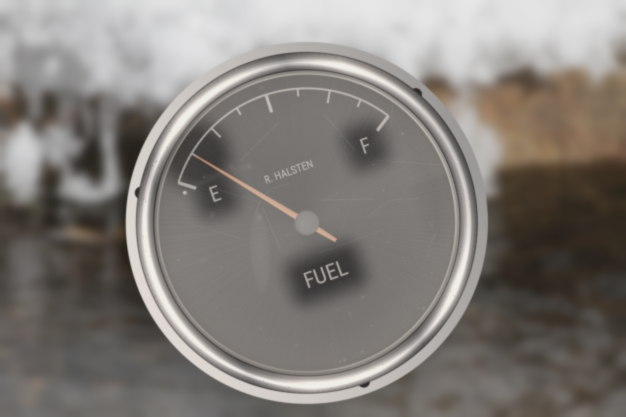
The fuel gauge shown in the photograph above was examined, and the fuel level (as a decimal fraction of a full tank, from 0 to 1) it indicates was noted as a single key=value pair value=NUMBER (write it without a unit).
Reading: value=0.125
